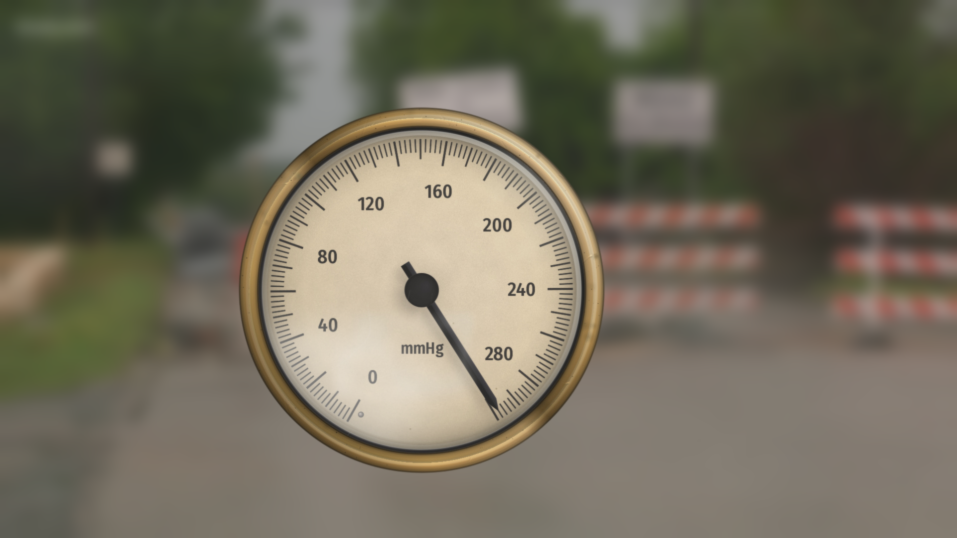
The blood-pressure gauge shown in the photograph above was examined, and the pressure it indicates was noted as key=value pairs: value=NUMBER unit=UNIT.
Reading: value=298 unit=mmHg
